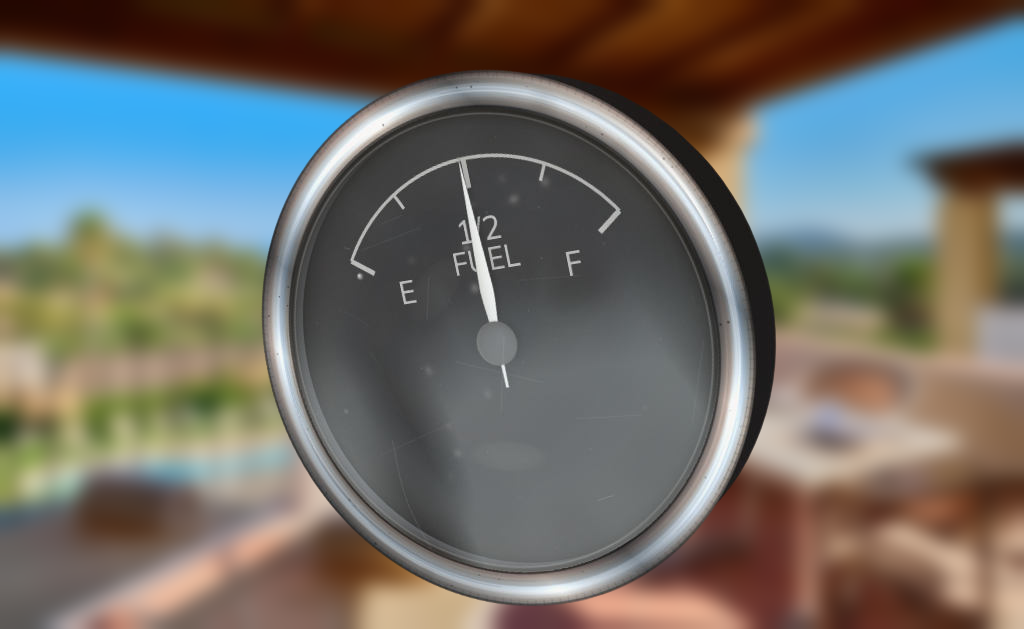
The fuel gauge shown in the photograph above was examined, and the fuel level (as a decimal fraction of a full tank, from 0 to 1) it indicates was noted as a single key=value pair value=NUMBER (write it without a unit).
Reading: value=0.5
